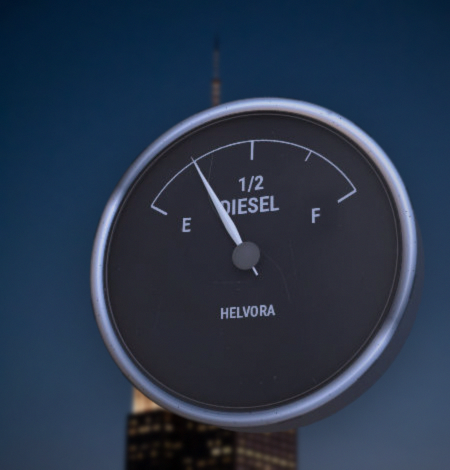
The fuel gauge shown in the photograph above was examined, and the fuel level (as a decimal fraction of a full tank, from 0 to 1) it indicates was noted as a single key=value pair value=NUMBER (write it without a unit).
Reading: value=0.25
